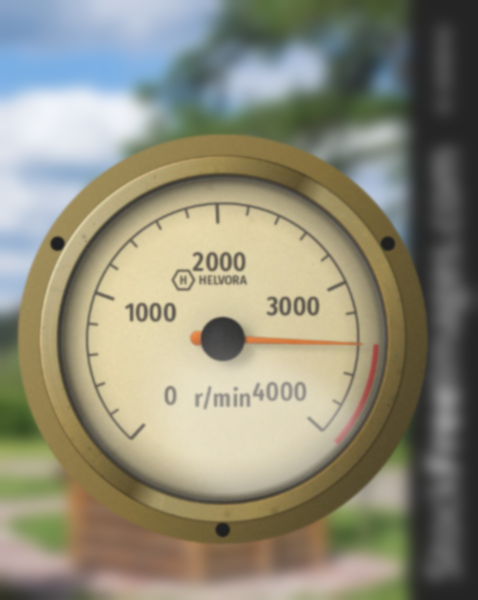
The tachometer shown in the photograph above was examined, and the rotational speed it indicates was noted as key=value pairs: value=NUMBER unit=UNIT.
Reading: value=3400 unit=rpm
